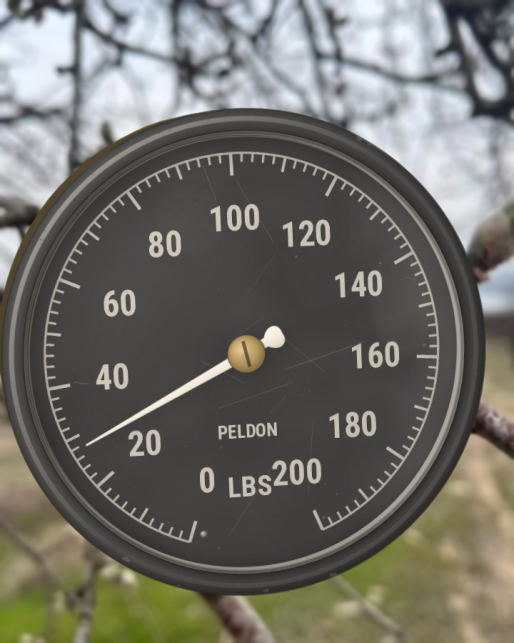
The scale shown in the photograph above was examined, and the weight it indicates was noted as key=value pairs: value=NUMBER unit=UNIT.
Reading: value=28 unit=lb
